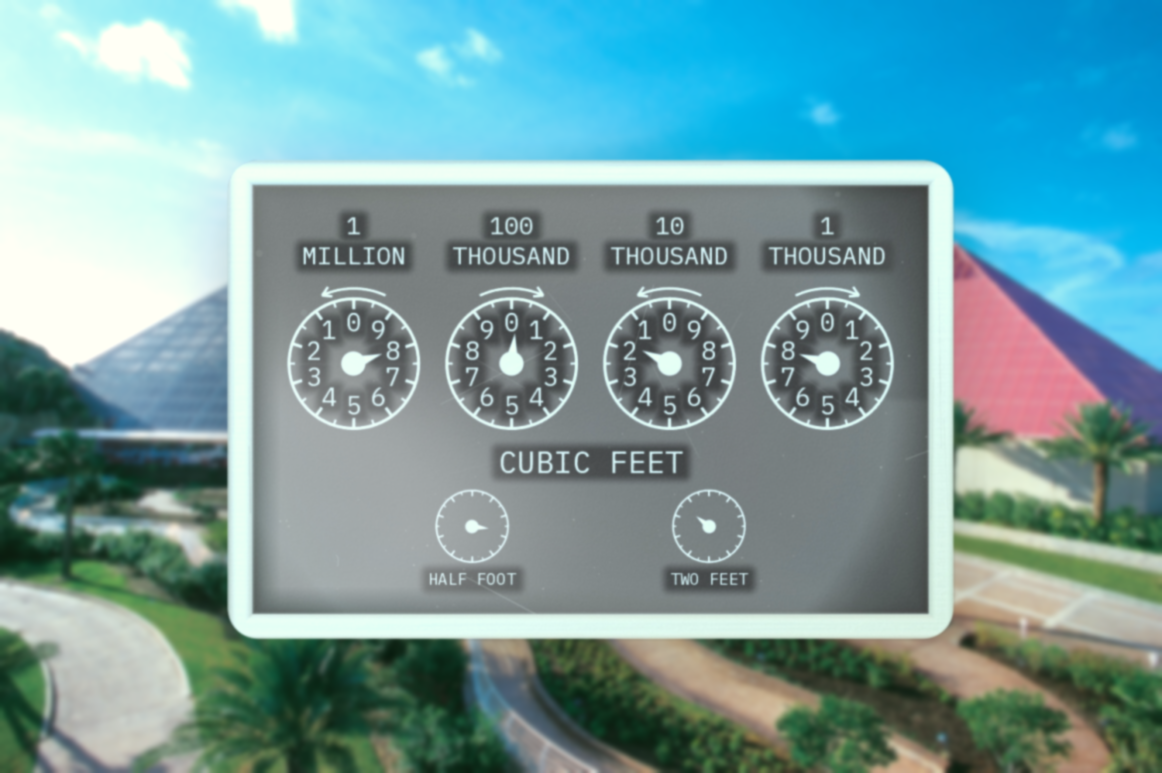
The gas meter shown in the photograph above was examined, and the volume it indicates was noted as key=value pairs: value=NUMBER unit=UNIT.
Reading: value=801800 unit=ft³
